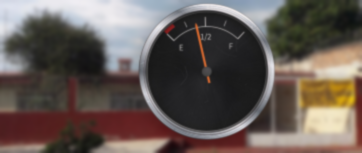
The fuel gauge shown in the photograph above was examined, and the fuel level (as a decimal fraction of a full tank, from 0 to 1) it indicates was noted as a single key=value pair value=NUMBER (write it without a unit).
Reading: value=0.375
